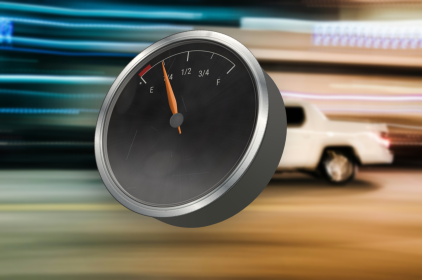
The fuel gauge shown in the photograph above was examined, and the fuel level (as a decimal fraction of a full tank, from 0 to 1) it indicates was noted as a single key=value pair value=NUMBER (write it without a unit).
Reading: value=0.25
